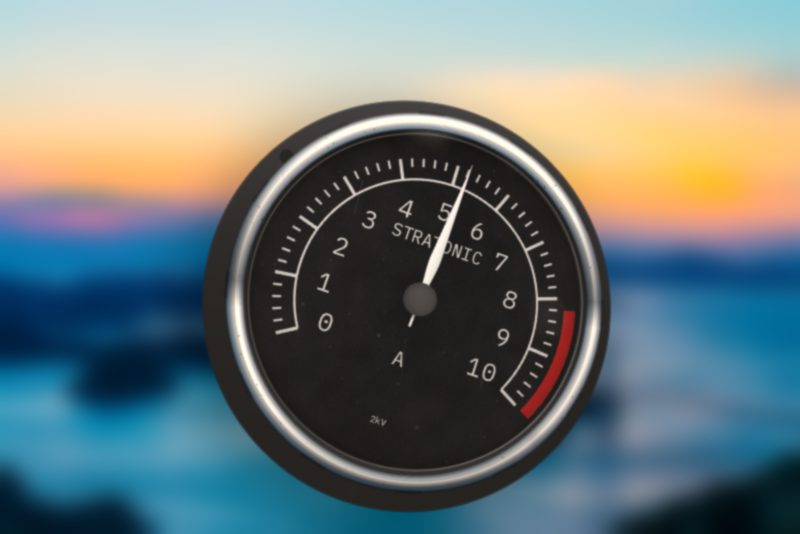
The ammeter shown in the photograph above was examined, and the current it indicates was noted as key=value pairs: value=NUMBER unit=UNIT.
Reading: value=5.2 unit=A
